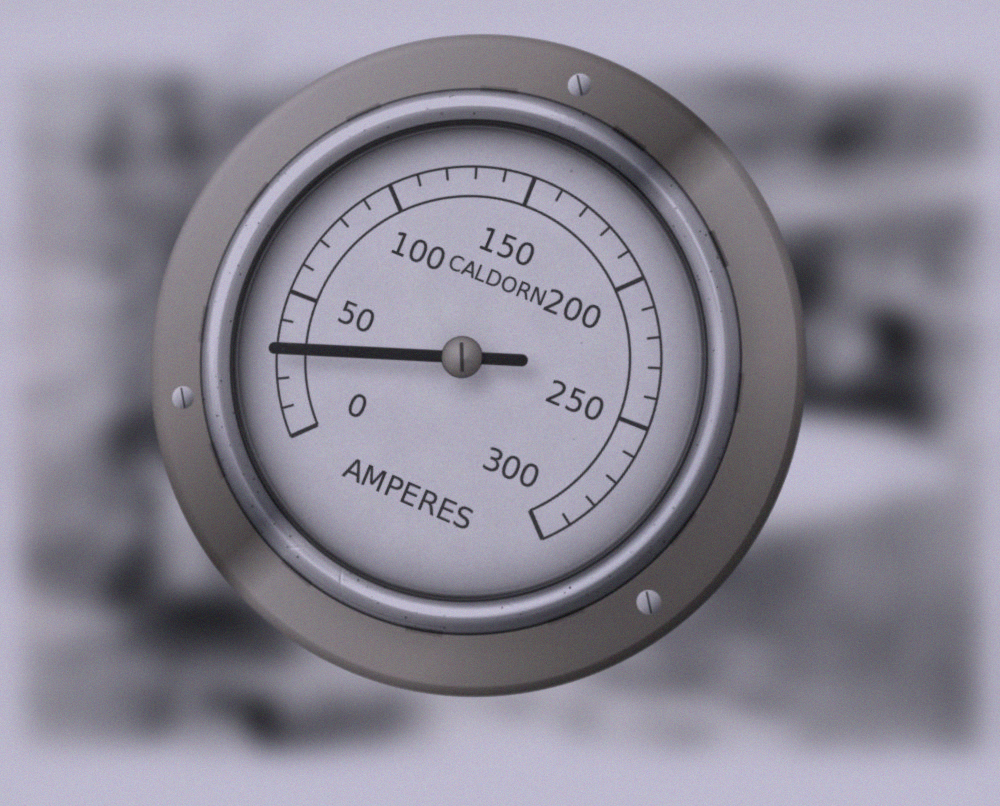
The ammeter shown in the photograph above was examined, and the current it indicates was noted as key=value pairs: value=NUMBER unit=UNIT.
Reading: value=30 unit=A
